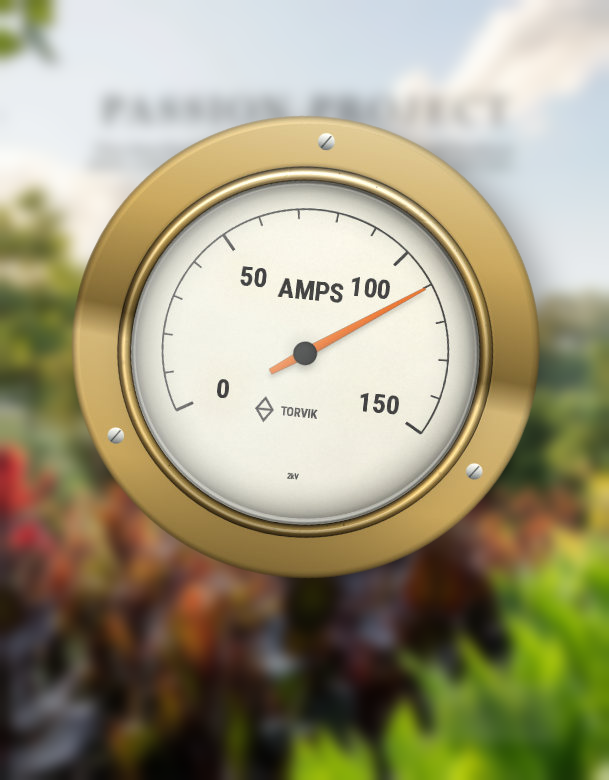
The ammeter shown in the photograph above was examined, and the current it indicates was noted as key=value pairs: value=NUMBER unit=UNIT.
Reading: value=110 unit=A
